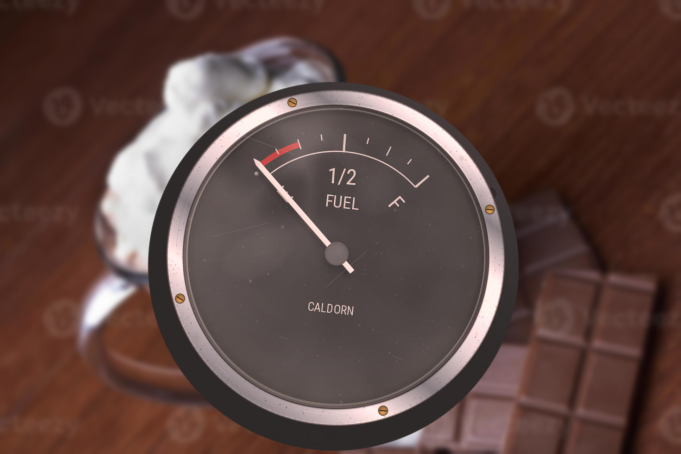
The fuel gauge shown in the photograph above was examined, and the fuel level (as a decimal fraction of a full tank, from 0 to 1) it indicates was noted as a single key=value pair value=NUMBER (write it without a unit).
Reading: value=0
